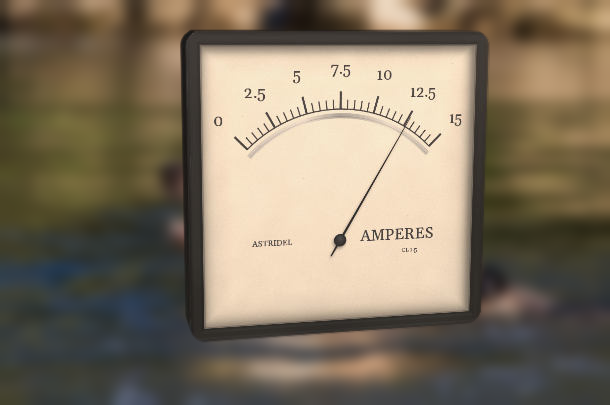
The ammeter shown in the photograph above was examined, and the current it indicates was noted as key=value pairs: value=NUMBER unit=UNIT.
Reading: value=12.5 unit=A
